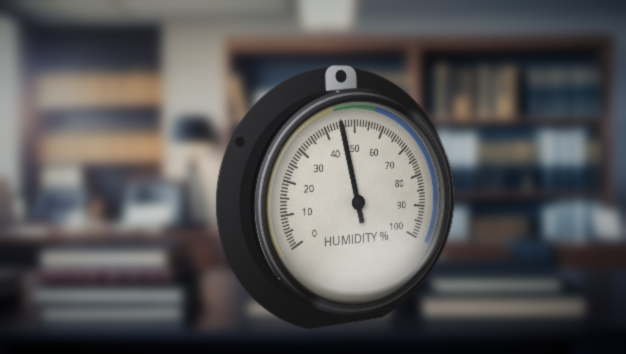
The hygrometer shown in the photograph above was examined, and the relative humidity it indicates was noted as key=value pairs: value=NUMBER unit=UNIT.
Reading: value=45 unit=%
